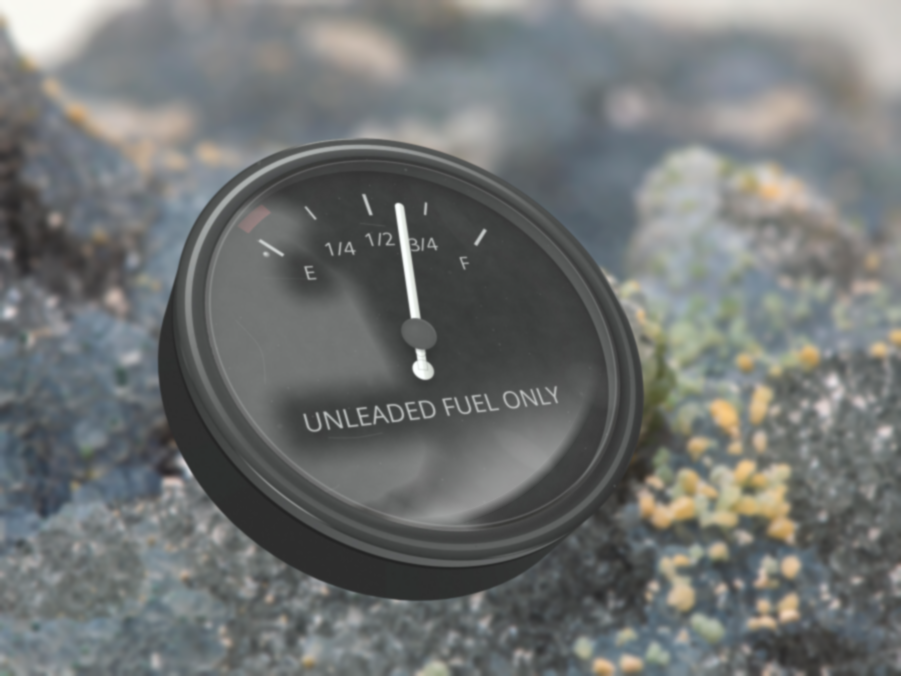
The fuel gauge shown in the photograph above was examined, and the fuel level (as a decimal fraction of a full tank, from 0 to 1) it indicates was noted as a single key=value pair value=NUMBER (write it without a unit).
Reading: value=0.625
